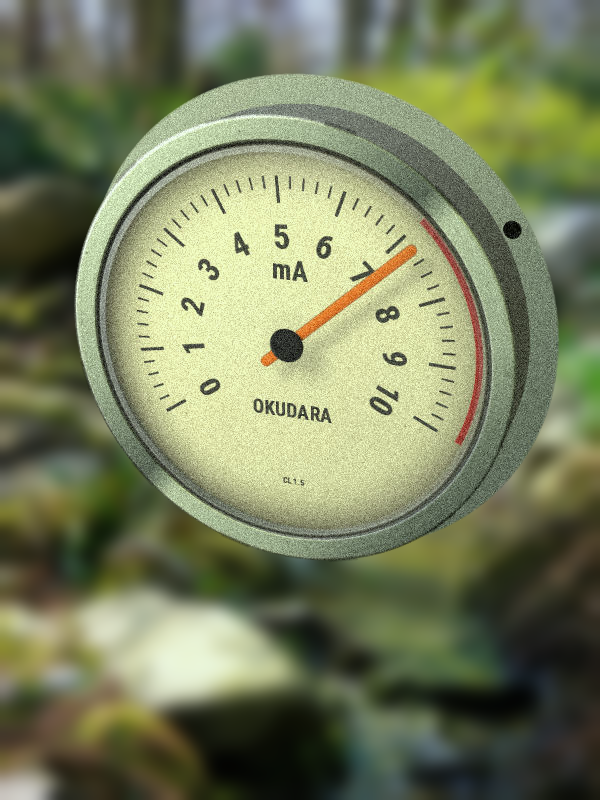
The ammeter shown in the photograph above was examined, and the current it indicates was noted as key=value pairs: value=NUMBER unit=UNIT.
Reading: value=7.2 unit=mA
